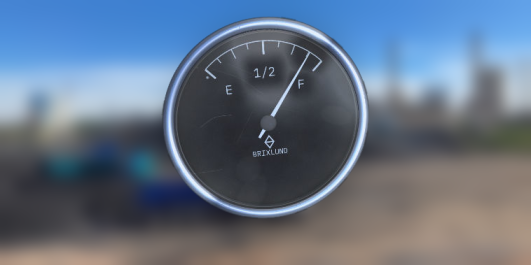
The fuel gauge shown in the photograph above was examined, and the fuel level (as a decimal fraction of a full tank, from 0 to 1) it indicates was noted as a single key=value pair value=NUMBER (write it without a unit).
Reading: value=0.875
